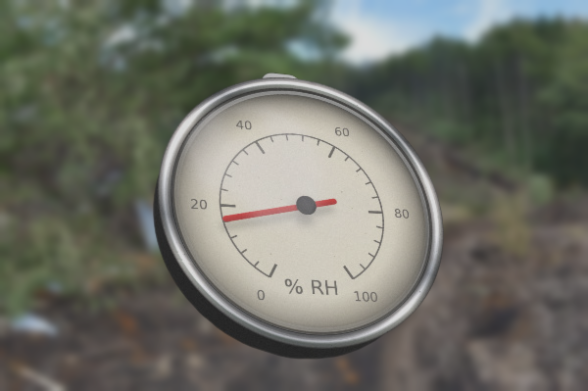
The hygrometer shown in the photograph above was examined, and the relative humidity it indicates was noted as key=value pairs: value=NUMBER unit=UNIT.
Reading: value=16 unit=%
